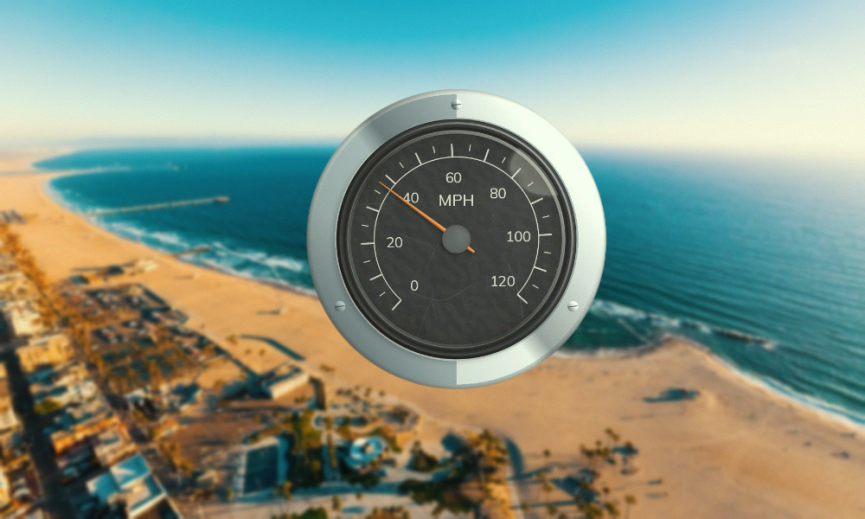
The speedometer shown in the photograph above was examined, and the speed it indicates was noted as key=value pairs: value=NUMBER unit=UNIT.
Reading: value=37.5 unit=mph
